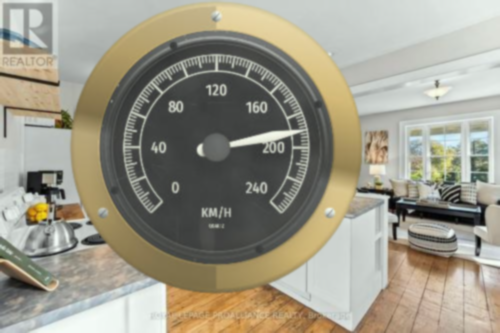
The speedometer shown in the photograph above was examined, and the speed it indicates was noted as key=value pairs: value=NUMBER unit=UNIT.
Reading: value=190 unit=km/h
